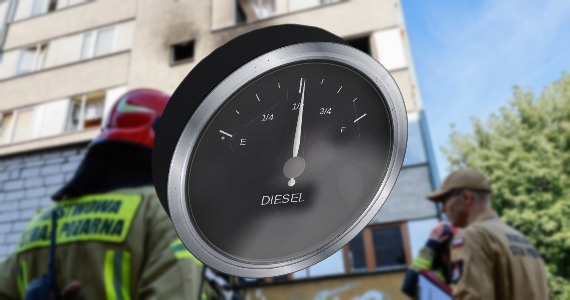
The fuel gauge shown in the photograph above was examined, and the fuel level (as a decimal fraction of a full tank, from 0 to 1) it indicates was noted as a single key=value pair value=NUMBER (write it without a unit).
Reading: value=0.5
